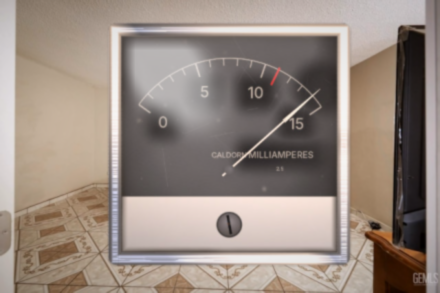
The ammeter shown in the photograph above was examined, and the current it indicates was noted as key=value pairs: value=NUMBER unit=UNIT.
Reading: value=14 unit=mA
